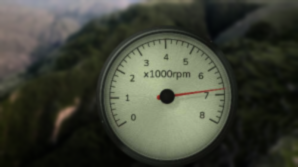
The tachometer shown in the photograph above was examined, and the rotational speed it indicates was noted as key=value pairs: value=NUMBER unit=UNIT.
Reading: value=6800 unit=rpm
